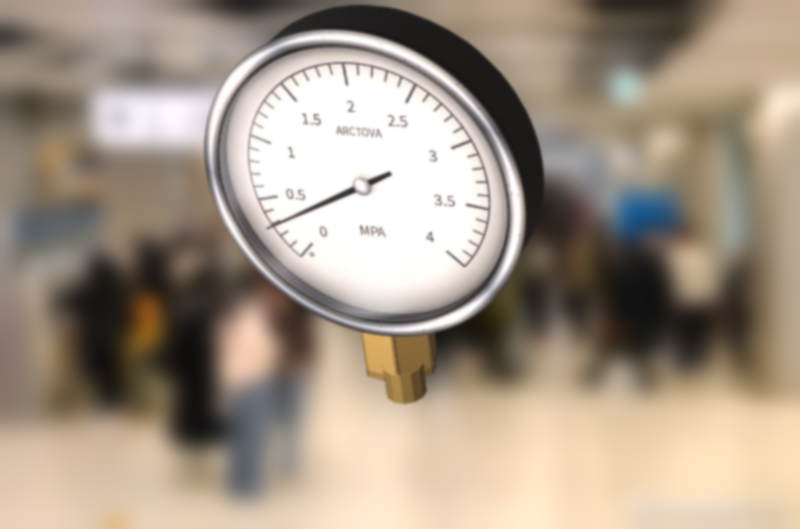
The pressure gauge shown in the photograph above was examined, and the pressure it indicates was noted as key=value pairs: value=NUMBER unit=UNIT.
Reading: value=0.3 unit=MPa
